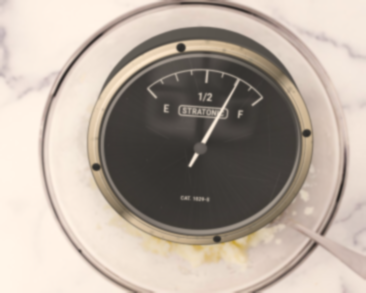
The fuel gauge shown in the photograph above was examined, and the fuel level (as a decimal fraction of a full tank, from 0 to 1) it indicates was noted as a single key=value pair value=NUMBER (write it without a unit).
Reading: value=0.75
